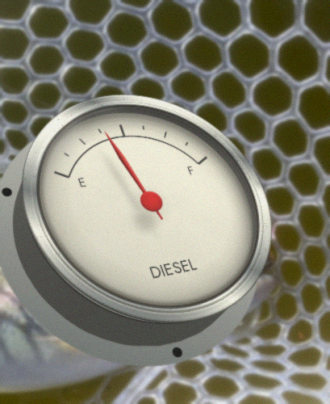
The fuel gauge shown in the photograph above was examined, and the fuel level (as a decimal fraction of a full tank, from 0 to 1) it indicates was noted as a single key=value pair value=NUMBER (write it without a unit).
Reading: value=0.375
